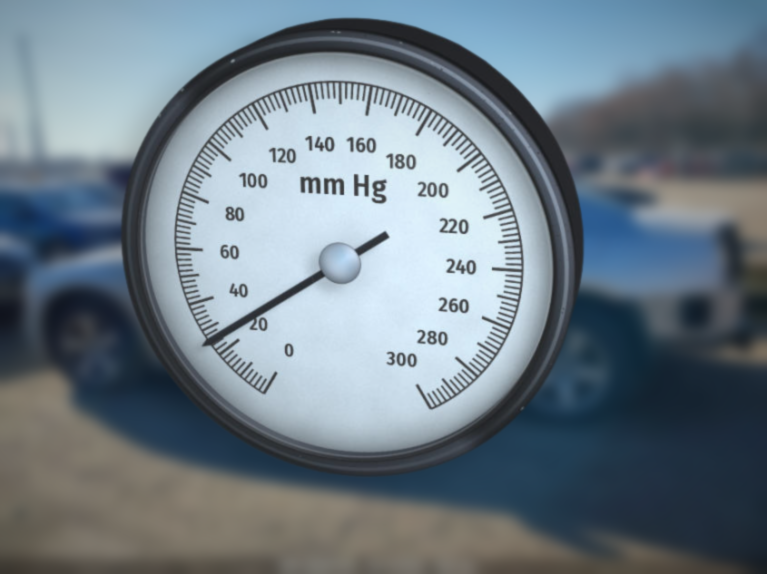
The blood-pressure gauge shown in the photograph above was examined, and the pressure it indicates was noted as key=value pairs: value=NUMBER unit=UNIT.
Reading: value=26 unit=mmHg
